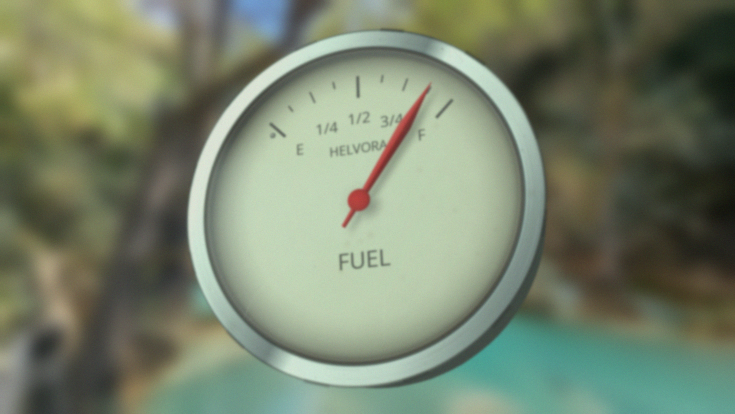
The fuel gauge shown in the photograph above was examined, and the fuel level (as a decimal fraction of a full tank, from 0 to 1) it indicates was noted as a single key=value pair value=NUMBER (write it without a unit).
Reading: value=0.875
